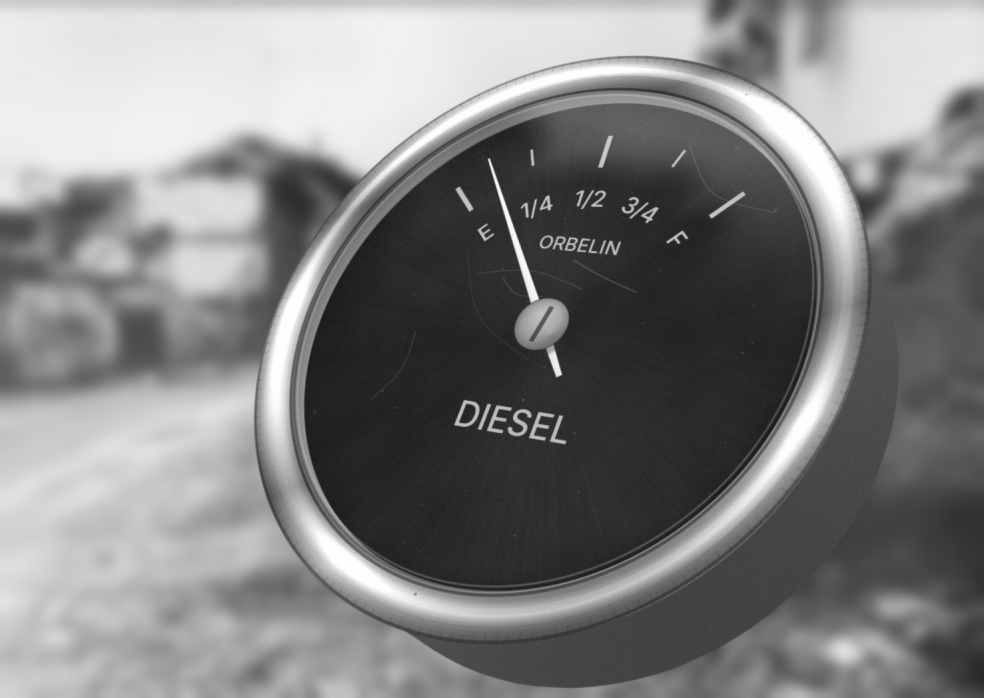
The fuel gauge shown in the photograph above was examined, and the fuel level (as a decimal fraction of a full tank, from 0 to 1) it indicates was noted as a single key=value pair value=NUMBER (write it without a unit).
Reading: value=0.125
